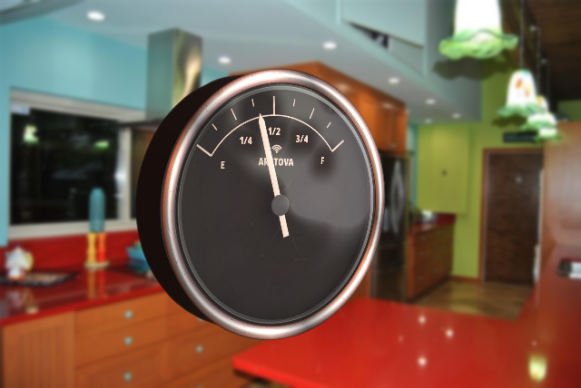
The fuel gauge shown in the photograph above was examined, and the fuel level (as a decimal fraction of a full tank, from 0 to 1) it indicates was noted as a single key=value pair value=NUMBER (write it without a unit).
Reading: value=0.375
